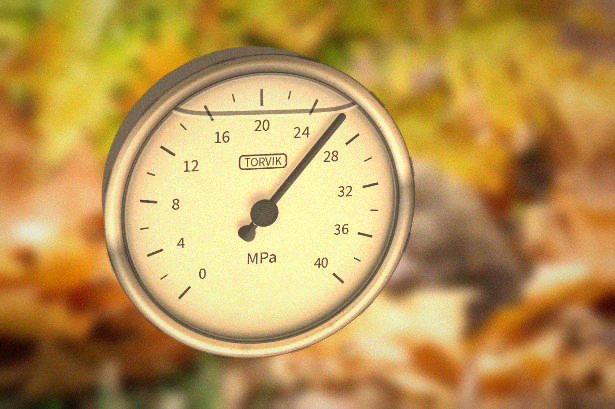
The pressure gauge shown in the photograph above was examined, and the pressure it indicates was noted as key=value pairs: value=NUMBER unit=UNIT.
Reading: value=26 unit=MPa
